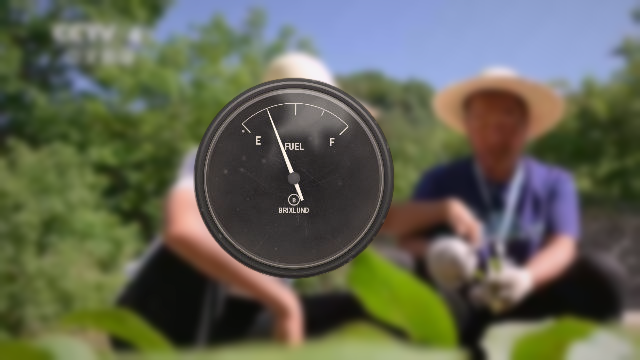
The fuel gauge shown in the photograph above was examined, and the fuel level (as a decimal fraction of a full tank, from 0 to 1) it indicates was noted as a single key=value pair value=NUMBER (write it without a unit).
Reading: value=0.25
